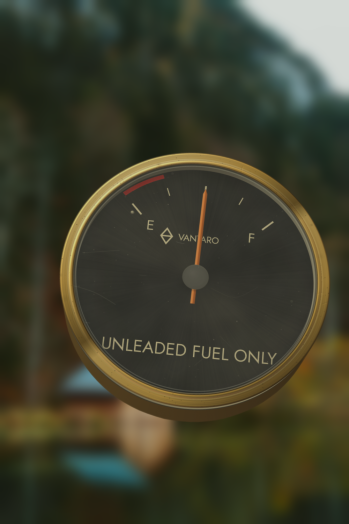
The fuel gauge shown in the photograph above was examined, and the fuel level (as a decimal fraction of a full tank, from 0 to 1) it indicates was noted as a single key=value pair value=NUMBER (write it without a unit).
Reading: value=0.5
